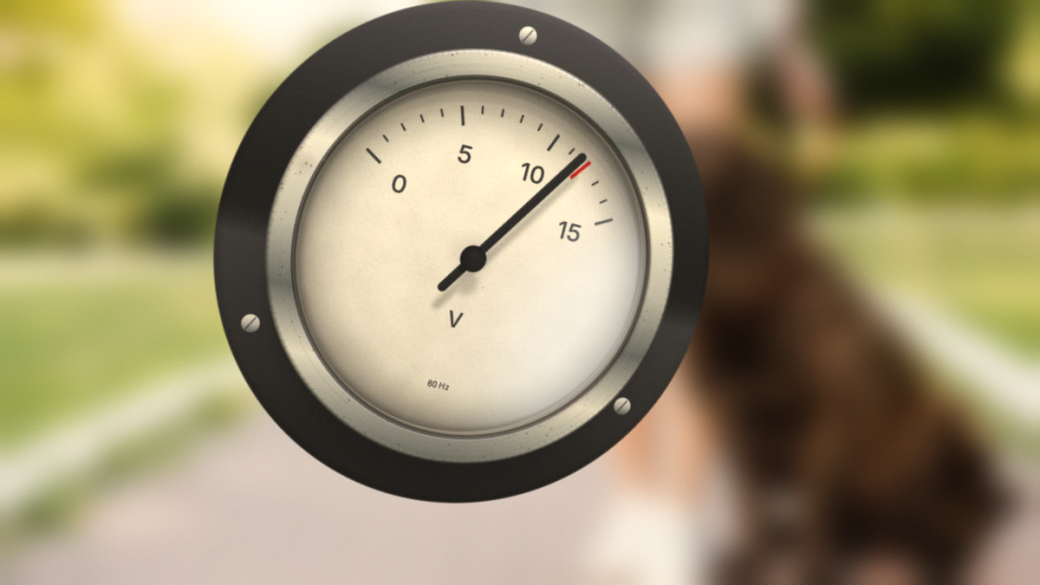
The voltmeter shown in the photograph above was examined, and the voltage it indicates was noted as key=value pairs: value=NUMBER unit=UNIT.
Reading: value=11.5 unit=V
